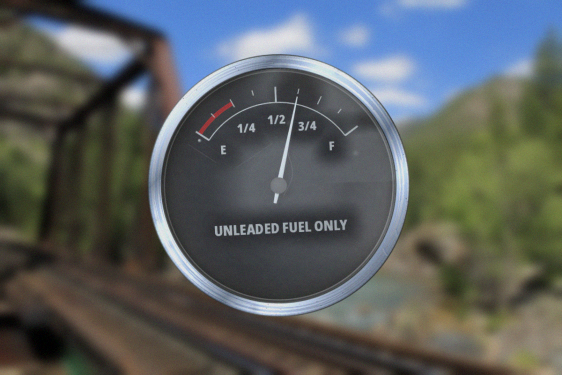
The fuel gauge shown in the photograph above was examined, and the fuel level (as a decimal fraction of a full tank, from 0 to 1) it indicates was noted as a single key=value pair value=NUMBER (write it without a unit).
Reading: value=0.625
